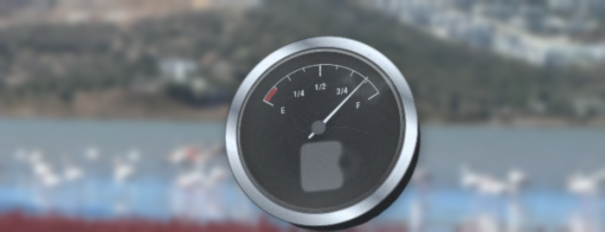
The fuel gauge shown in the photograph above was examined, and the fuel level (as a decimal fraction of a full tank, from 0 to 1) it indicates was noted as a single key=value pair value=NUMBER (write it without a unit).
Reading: value=0.875
